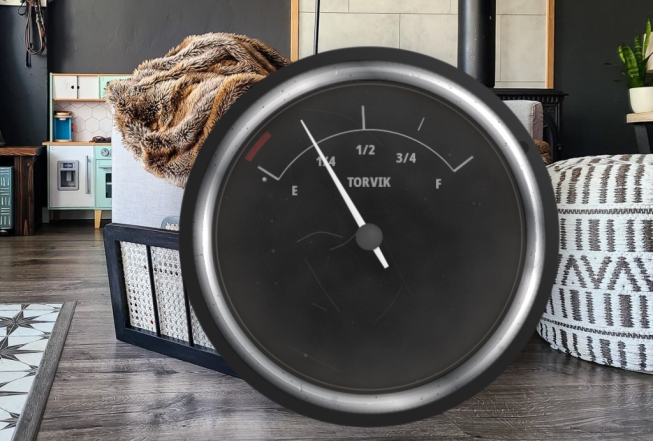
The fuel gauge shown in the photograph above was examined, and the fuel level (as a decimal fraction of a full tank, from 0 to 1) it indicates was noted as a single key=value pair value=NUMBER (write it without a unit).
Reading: value=0.25
